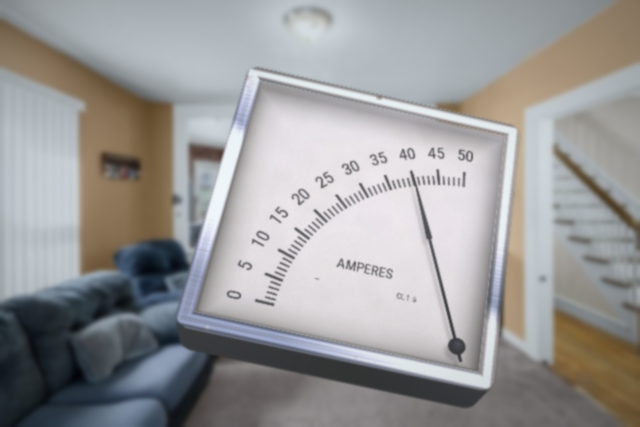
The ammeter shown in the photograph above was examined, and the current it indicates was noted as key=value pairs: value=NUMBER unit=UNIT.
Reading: value=40 unit=A
